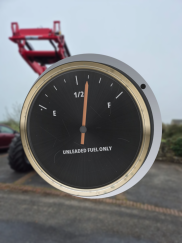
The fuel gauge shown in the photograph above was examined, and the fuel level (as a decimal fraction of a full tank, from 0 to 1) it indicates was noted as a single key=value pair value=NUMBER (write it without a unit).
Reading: value=0.625
